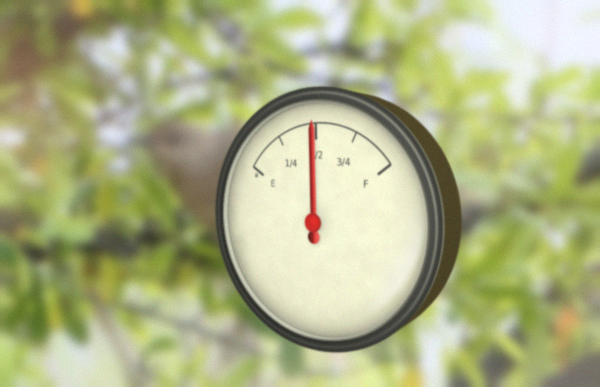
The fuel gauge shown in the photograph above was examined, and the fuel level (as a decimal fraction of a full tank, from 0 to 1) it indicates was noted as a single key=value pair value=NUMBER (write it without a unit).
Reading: value=0.5
